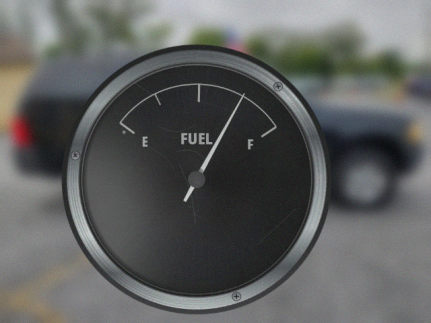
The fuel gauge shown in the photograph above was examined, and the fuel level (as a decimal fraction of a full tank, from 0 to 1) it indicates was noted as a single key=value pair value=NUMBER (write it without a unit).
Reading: value=0.75
